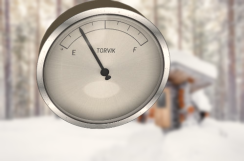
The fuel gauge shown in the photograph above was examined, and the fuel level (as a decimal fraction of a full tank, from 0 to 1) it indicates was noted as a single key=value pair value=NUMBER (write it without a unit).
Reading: value=0.25
